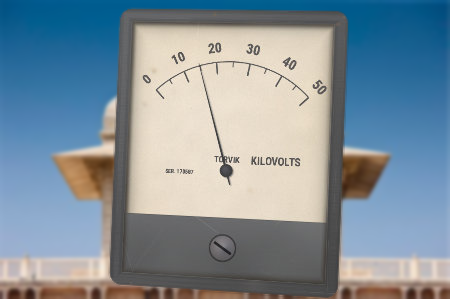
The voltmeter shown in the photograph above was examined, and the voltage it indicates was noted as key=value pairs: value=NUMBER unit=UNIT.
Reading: value=15 unit=kV
